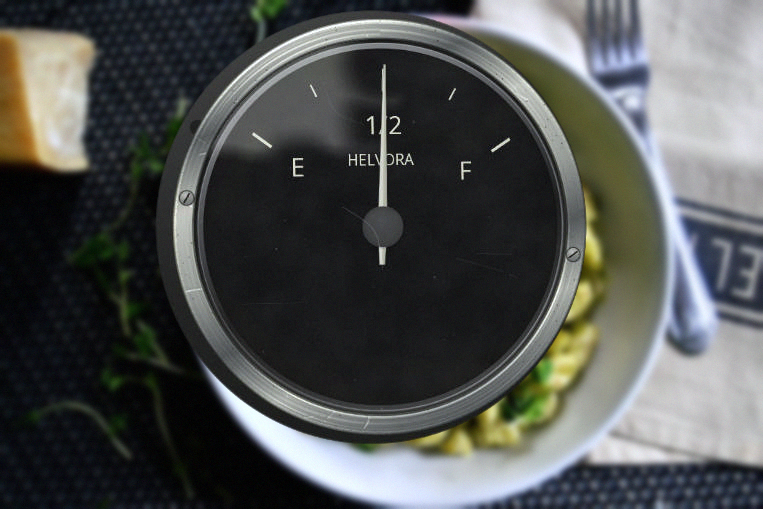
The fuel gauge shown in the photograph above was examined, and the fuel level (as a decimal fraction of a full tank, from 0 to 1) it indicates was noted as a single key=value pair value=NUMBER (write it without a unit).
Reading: value=0.5
